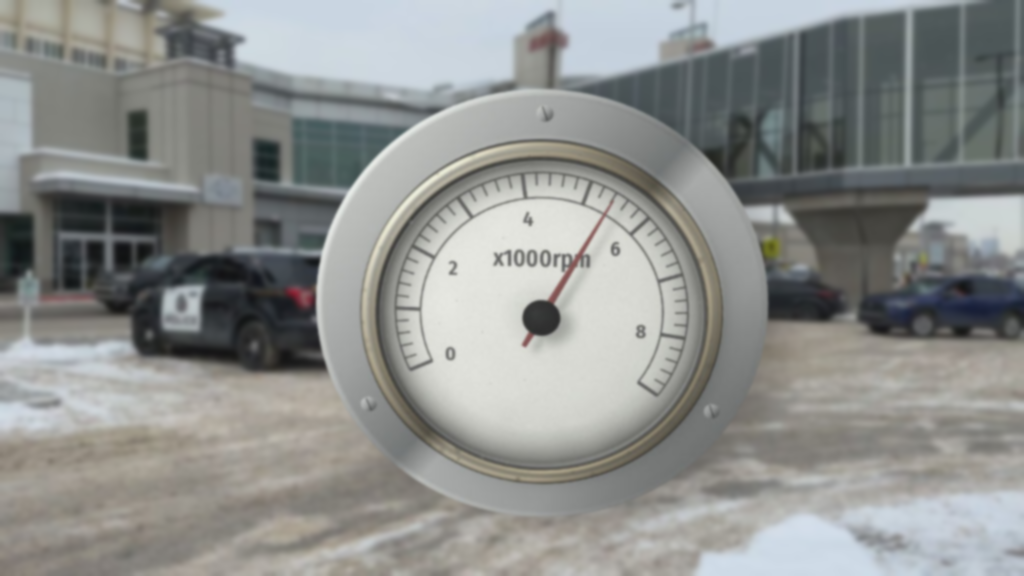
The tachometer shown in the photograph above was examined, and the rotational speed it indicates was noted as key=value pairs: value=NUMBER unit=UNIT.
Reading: value=5400 unit=rpm
